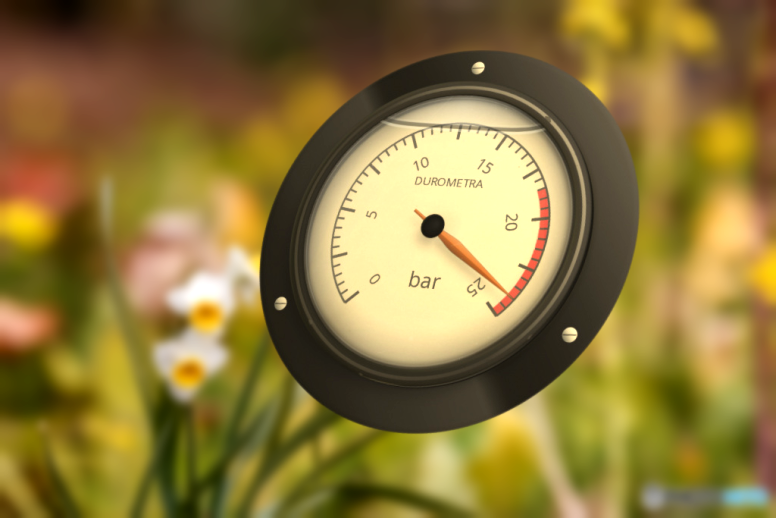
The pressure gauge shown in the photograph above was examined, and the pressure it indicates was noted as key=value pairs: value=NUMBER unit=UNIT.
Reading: value=24 unit=bar
